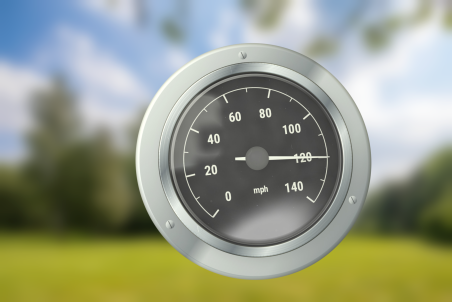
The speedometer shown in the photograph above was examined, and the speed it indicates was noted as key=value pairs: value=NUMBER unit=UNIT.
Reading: value=120 unit=mph
